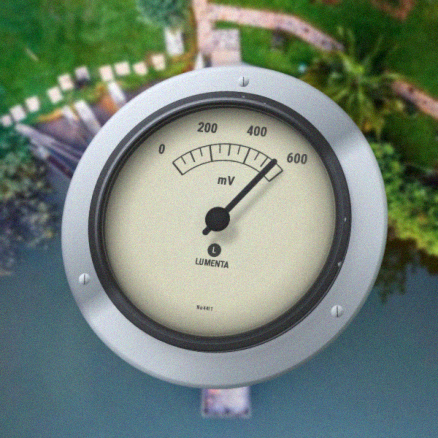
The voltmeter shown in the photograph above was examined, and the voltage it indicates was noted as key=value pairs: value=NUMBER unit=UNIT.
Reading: value=550 unit=mV
